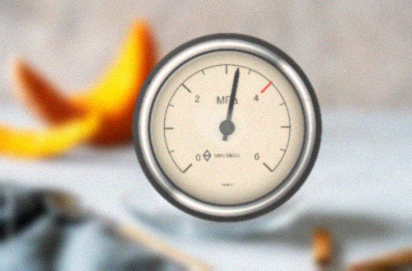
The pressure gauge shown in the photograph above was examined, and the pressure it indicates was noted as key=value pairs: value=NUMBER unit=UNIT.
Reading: value=3.25 unit=MPa
